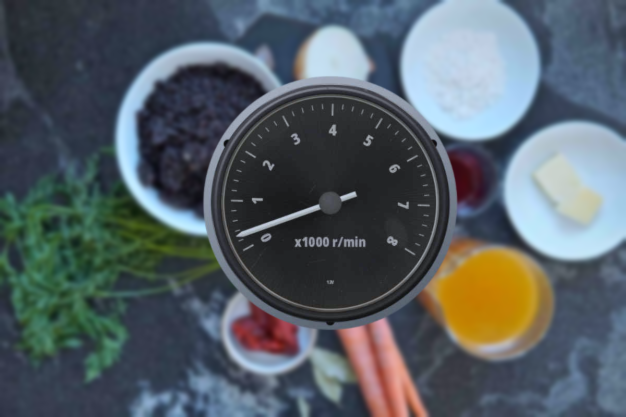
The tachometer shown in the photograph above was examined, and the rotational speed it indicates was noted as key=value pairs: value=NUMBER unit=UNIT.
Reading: value=300 unit=rpm
